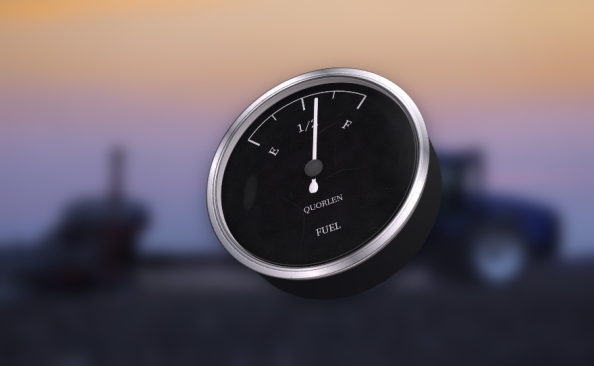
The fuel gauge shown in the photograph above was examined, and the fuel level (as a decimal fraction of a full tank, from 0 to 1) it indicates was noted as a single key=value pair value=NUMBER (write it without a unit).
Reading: value=0.625
